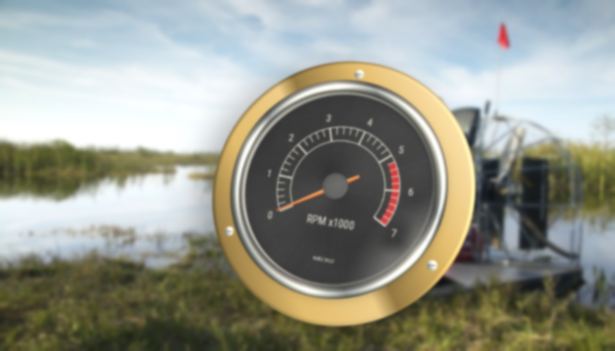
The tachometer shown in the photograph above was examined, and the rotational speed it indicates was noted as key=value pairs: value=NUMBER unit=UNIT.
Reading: value=0 unit=rpm
